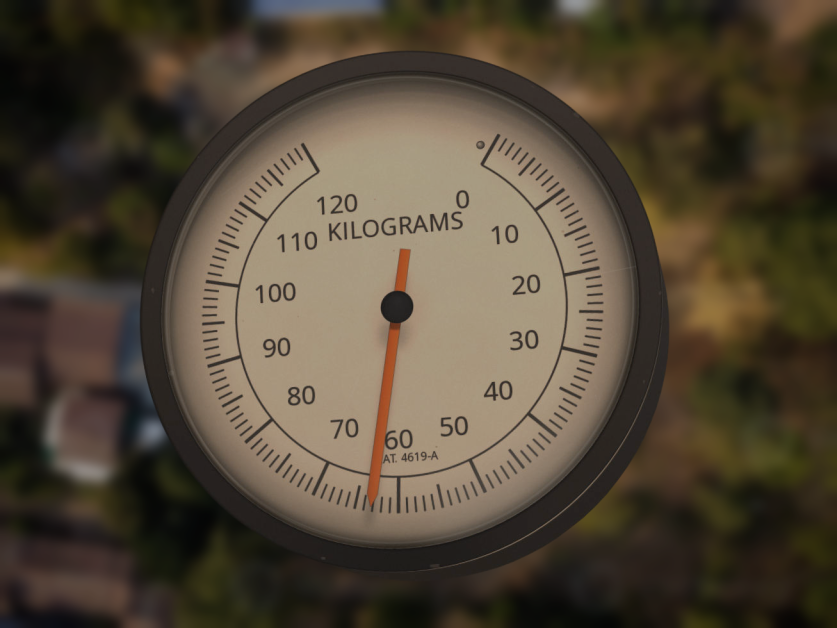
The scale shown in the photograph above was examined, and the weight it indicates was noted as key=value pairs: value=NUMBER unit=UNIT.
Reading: value=63 unit=kg
